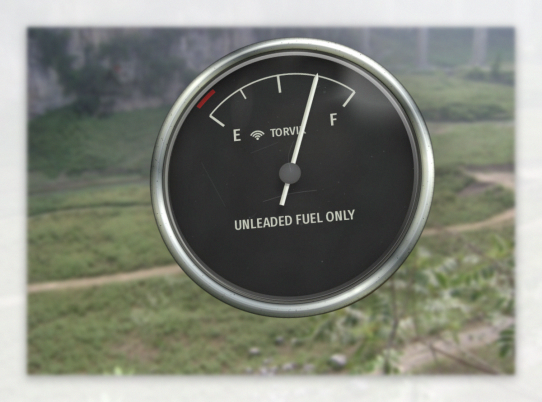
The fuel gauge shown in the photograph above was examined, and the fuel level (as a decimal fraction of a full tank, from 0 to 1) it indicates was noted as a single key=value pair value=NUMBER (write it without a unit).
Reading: value=0.75
